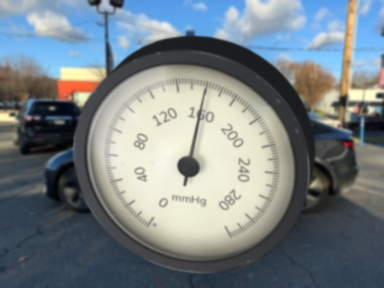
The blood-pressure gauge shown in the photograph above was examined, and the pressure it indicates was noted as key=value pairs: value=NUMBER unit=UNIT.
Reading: value=160 unit=mmHg
